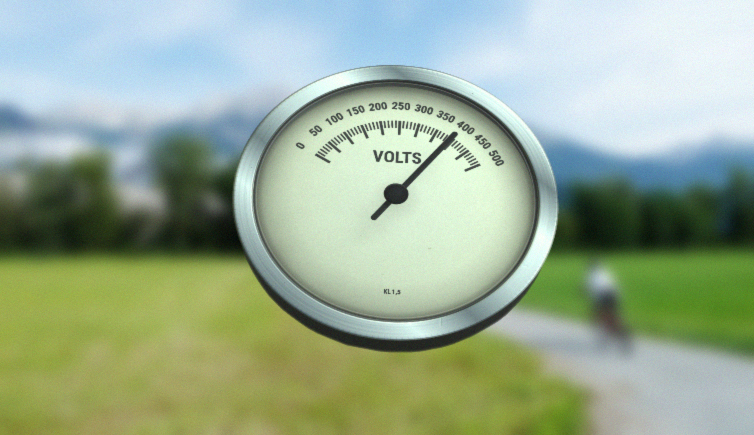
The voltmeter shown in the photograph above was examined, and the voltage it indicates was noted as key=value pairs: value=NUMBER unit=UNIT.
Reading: value=400 unit=V
